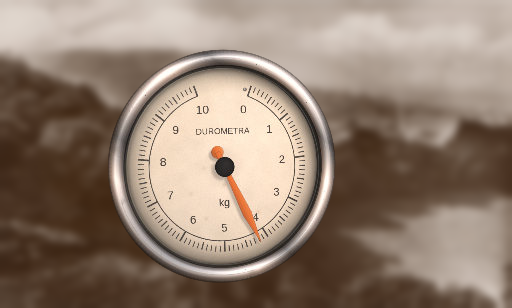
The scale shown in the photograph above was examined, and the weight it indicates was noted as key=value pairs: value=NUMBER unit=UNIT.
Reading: value=4.2 unit=kg
